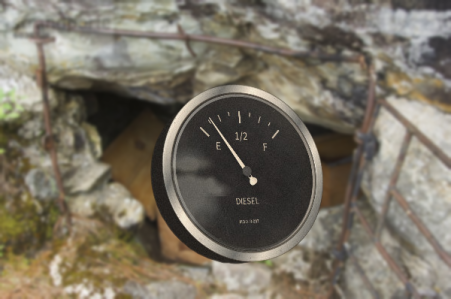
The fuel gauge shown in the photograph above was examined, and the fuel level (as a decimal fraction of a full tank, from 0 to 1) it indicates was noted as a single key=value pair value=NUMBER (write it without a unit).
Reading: value=0.125
